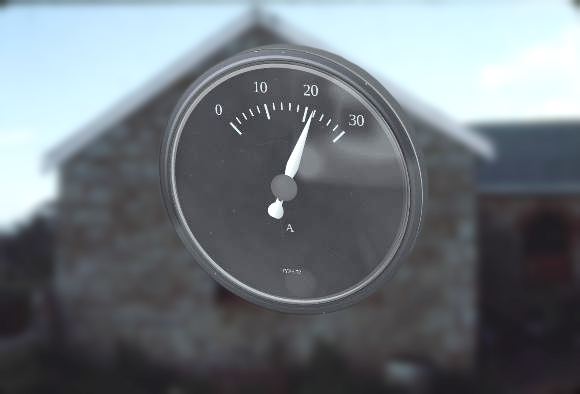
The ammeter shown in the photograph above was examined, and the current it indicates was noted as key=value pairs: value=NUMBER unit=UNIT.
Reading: value=22 unit=A
